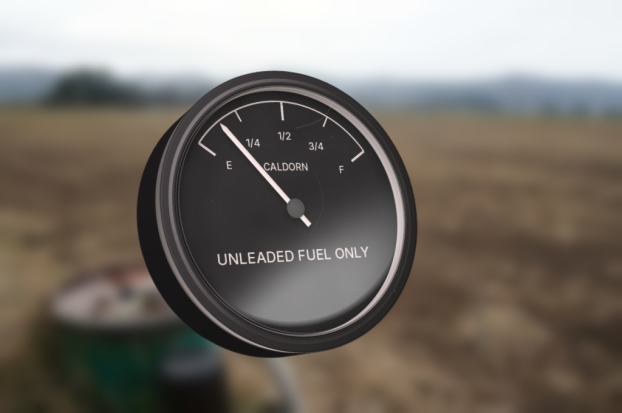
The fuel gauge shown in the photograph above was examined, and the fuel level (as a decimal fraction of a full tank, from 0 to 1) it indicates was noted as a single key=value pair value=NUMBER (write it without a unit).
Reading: value=0.125
